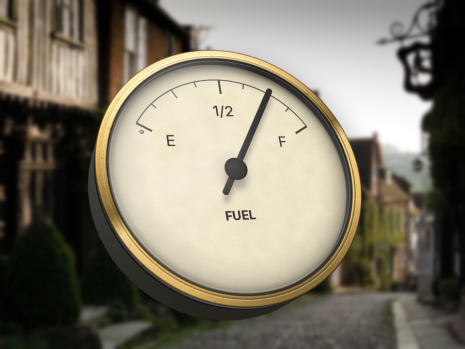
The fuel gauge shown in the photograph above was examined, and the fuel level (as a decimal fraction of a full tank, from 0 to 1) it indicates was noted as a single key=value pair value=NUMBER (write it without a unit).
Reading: value=0.75
